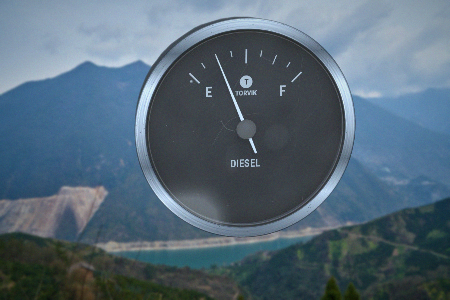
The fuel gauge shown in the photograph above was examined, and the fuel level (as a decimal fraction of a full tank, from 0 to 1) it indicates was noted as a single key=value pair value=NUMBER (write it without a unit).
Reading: value=0.25
